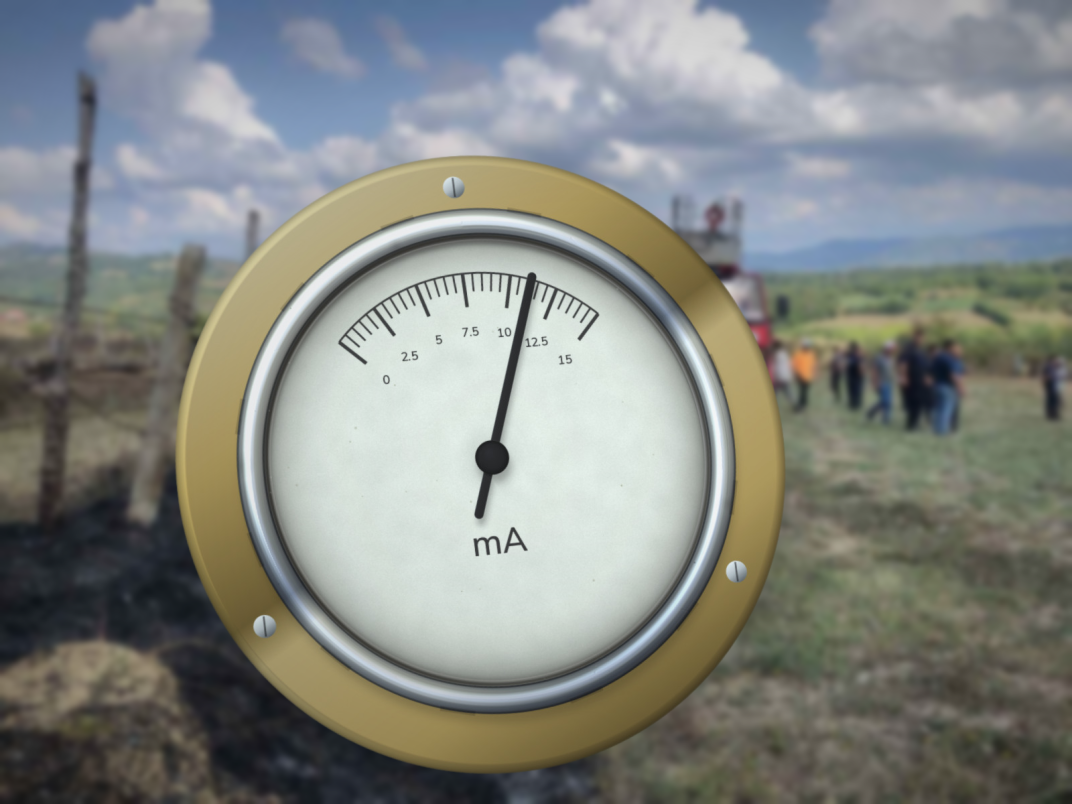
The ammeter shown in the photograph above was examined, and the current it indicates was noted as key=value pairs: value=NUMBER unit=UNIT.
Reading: value=11 unit=mA
